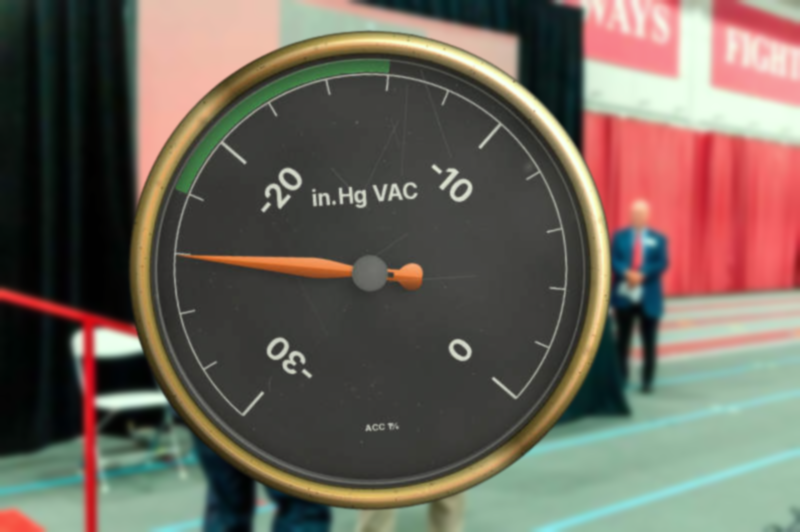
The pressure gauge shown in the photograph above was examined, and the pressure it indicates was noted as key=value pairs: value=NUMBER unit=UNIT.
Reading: value=-24 unit=inHg
